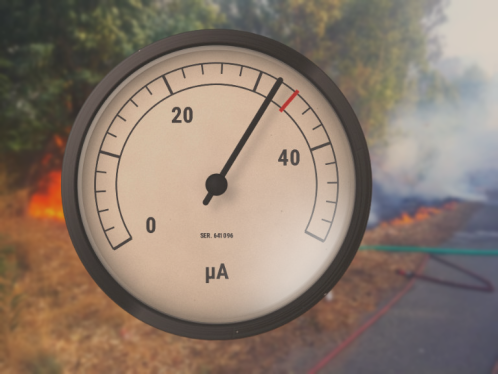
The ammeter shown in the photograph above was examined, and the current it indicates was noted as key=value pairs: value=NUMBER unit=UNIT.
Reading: value=32 unit=µA
